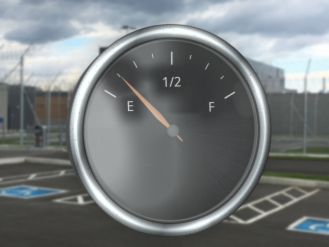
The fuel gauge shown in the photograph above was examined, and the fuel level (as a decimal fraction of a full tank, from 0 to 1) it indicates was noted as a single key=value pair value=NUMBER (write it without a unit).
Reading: value=0.125
